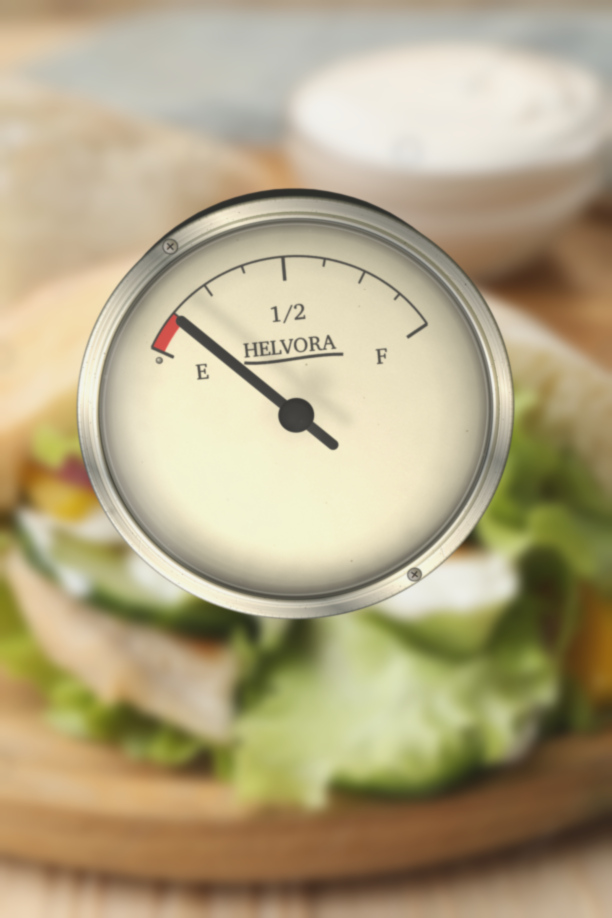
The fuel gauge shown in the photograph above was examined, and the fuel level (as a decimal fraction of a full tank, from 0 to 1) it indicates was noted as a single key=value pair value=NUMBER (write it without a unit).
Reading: value=0.125
